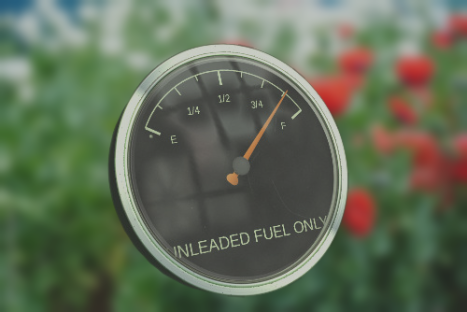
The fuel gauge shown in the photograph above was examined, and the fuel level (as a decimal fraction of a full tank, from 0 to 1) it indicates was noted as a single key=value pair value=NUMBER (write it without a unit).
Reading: value=0.875
